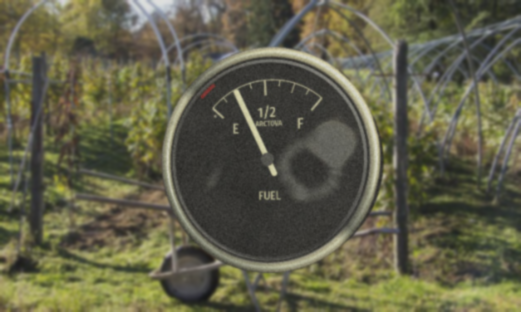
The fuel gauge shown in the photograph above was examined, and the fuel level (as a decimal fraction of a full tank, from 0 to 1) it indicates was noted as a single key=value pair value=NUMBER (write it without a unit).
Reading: value=0.25
